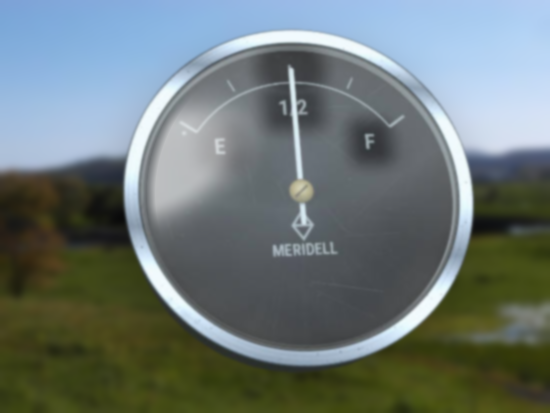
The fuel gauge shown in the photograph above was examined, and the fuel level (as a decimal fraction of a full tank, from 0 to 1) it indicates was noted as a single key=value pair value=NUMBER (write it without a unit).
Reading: value=0.5
